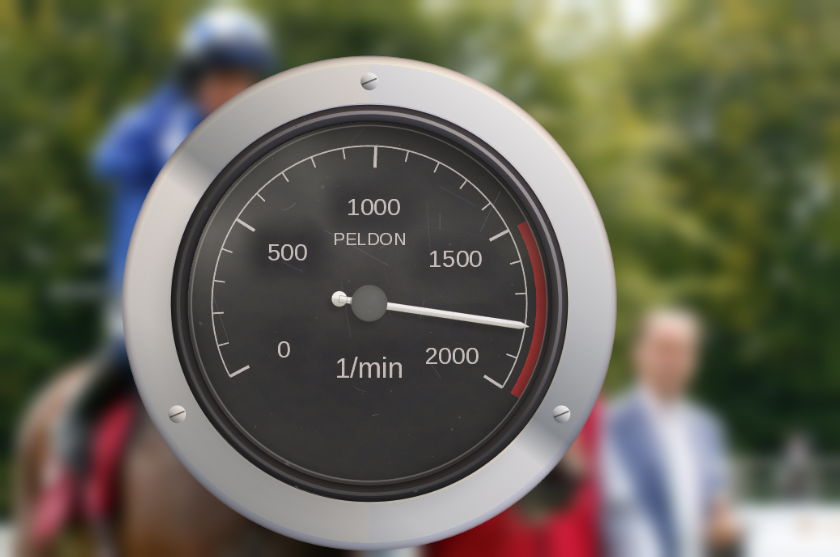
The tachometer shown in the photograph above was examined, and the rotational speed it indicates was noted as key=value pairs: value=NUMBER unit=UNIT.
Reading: value=1800 unit=rpm
